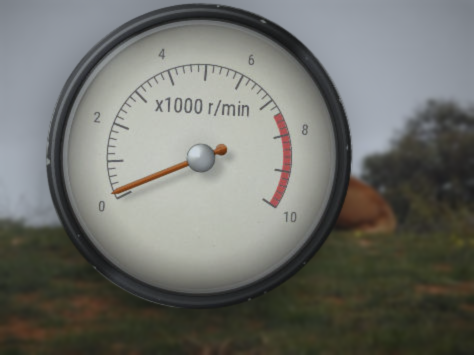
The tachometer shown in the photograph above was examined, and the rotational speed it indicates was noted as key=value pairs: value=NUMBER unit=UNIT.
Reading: value=200 unit=rpm
